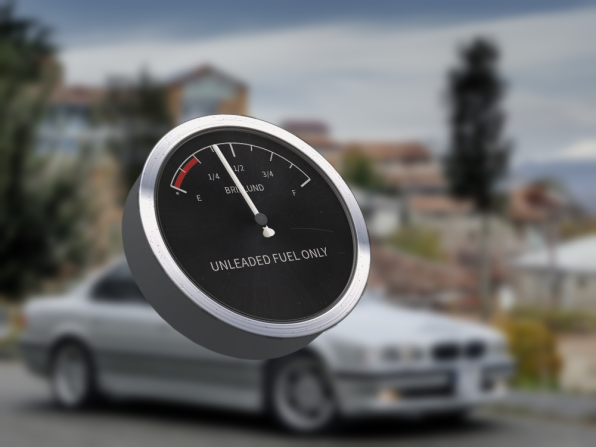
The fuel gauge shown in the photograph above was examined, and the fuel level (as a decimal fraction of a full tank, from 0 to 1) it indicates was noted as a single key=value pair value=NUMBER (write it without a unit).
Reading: value=0.375
